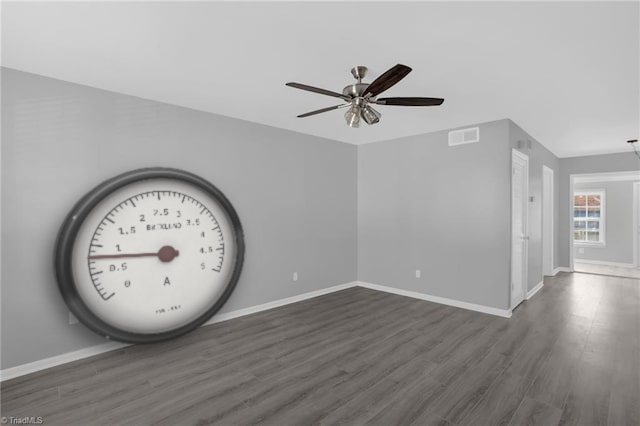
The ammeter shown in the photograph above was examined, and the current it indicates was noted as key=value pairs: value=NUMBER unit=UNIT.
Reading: value=0.8 unit=A
